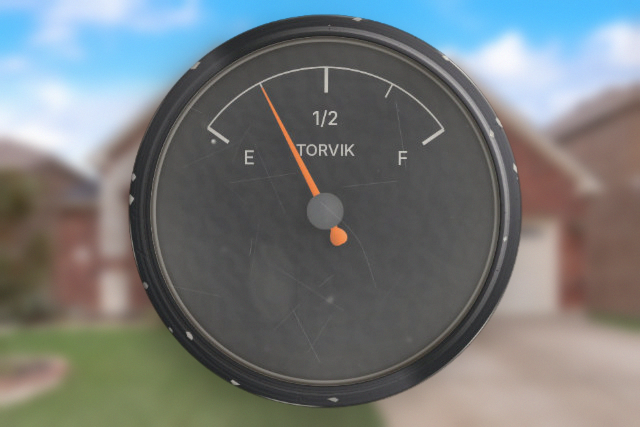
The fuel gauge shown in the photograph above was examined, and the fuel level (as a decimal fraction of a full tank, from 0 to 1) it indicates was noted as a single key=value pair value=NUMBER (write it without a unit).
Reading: value=0.25
